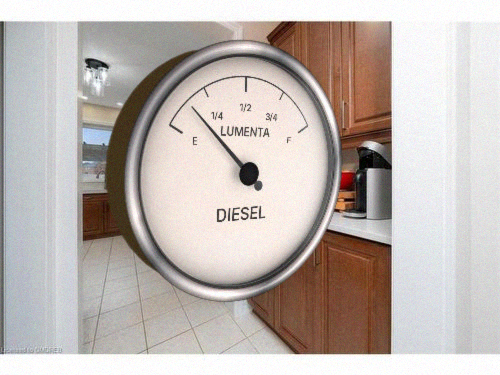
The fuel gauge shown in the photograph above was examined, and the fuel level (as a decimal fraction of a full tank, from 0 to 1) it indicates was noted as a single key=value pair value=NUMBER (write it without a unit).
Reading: value=0.125
